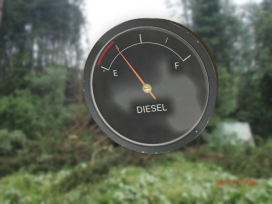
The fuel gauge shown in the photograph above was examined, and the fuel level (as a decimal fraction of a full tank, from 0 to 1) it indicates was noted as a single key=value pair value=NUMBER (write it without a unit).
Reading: value=0.25
